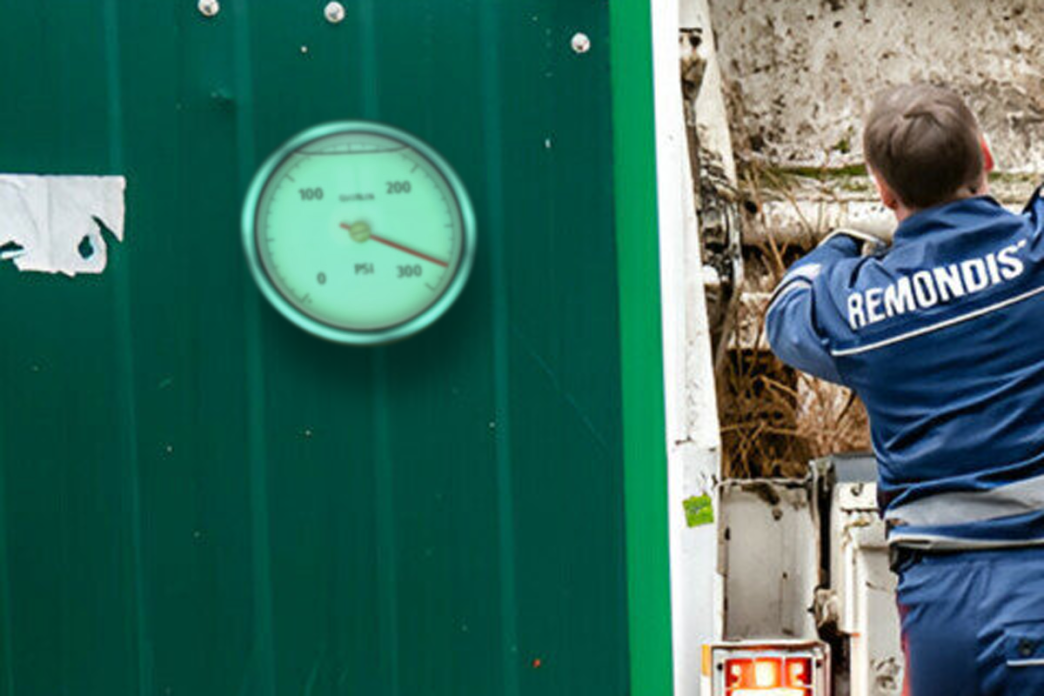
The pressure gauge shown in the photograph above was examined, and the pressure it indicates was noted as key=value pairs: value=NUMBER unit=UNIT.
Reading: value=280 unit=psi
